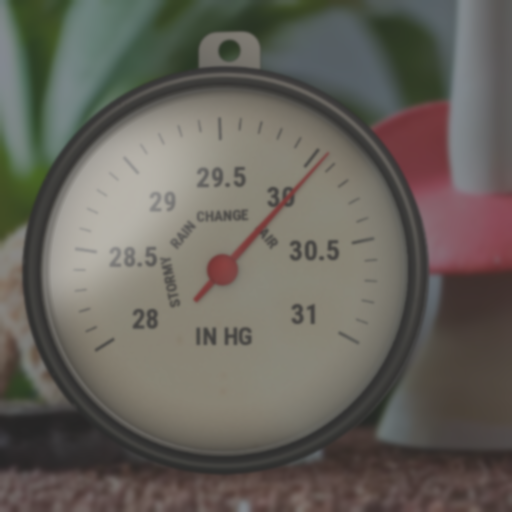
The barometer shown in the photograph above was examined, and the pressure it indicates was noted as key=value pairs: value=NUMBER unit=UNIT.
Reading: value=30.05 unit=inHg
